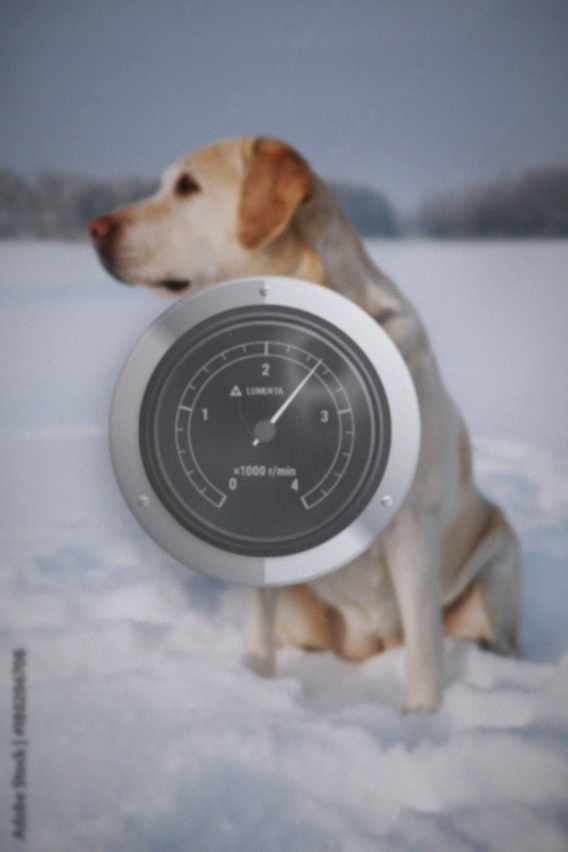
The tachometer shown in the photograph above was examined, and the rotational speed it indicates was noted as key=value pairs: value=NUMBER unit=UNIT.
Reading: value=2500 unit=rpm
